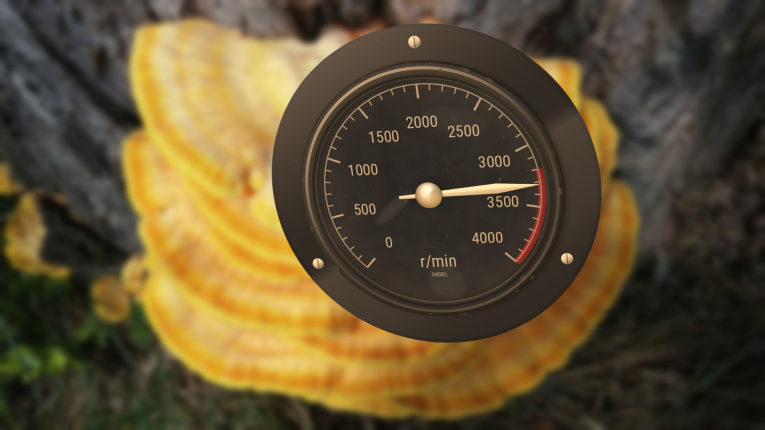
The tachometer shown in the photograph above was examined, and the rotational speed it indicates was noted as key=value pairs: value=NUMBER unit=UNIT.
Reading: value=3300 unit=rpm
